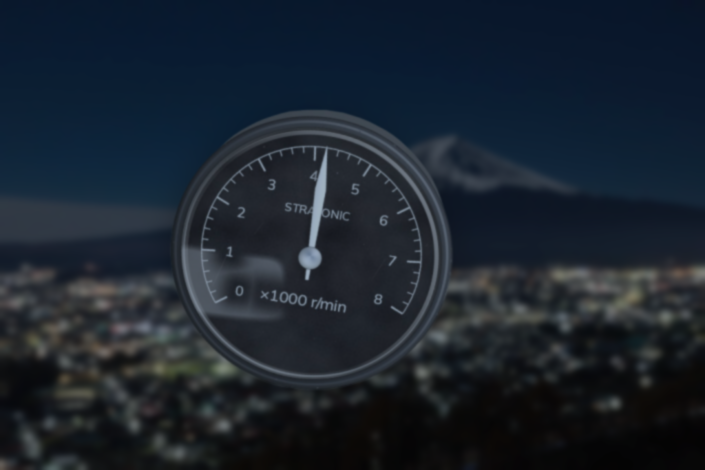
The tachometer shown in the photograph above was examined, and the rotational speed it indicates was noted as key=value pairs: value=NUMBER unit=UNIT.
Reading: value=4200 unit=rpm
